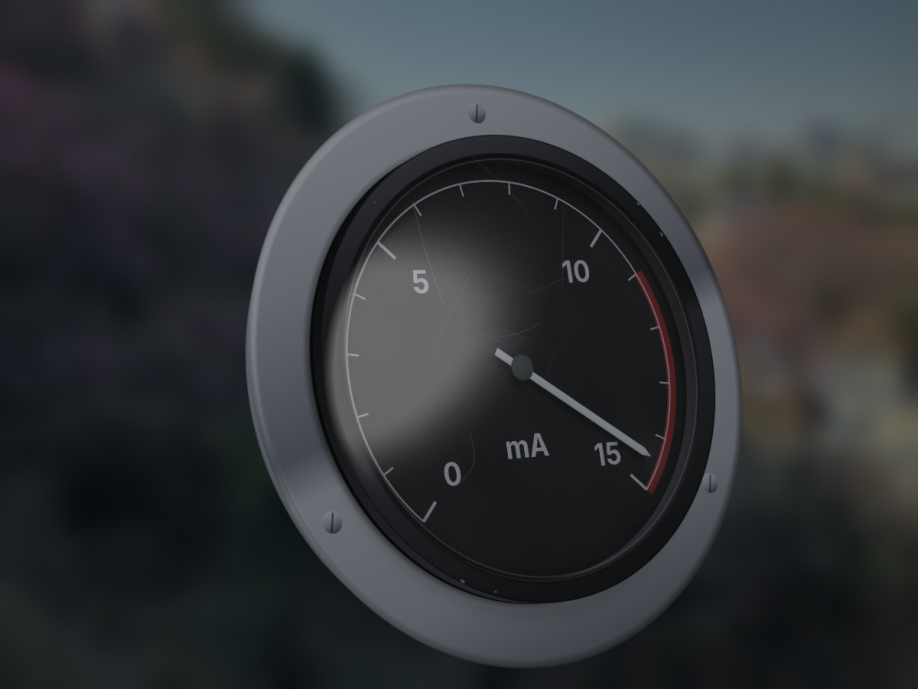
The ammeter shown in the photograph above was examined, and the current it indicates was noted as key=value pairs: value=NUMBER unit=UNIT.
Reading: value=14.5 unit=mA
